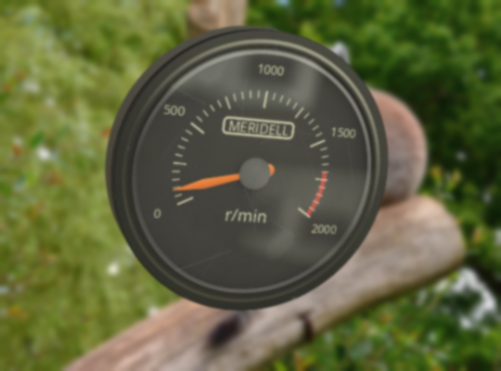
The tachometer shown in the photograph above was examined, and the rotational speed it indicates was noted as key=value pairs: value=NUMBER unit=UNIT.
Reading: value=100 unit=rpm
